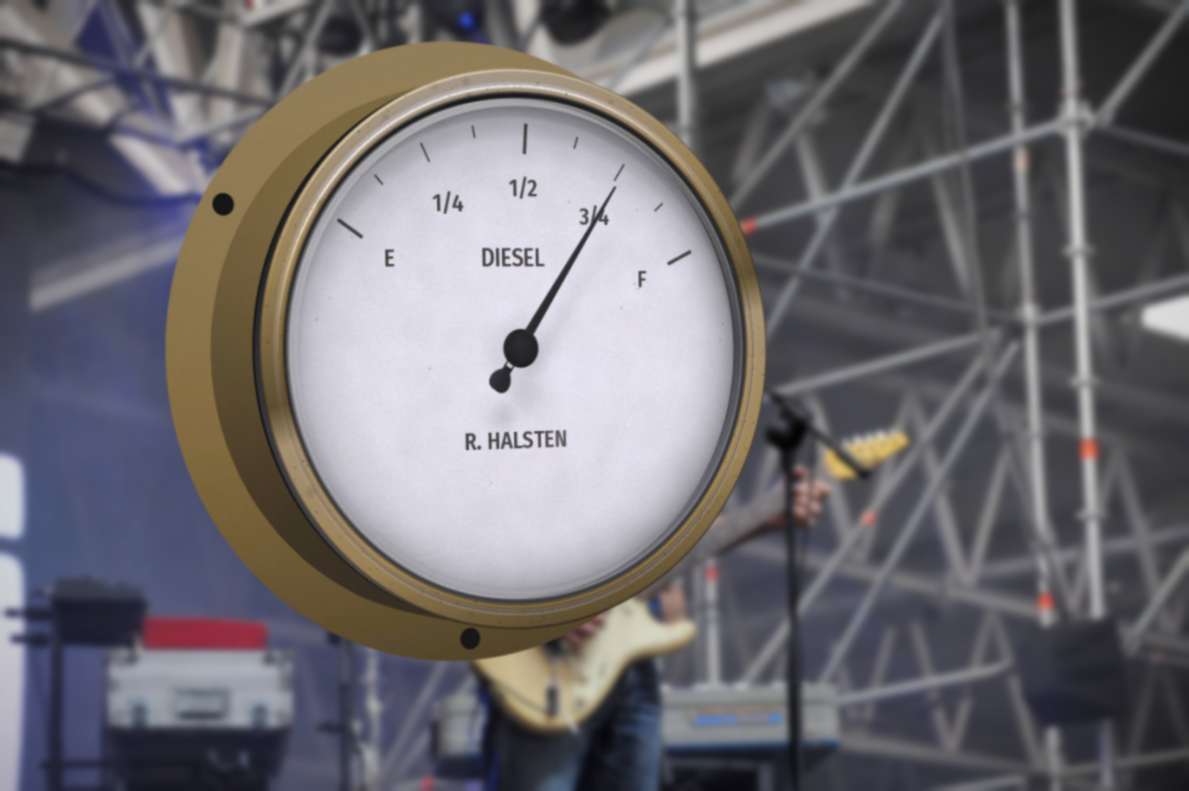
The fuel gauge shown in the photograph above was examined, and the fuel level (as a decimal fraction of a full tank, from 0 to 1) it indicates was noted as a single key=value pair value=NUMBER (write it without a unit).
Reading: value=0.75
